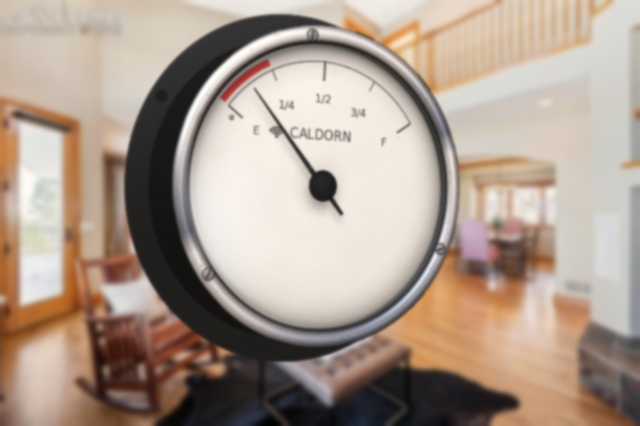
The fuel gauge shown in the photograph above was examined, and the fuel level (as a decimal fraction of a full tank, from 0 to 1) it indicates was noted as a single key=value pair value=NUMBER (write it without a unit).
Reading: value=0.125
